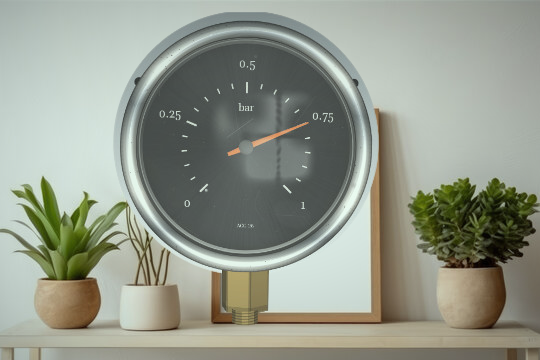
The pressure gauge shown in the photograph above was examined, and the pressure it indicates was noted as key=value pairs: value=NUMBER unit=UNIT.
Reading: value=0.75 unit=bar
